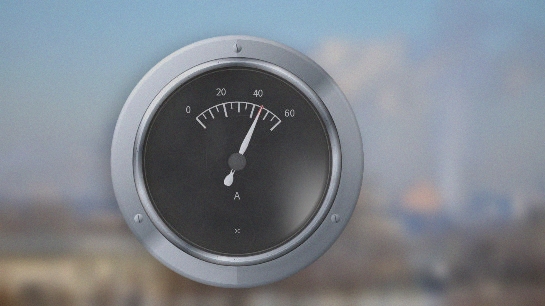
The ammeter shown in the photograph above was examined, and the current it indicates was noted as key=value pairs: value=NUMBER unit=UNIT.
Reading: value=45 unit=A
